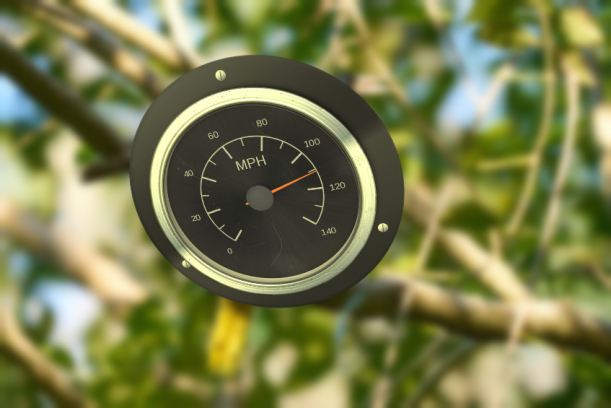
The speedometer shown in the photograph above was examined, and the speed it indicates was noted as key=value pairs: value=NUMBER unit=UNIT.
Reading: value=110 unit=mph
